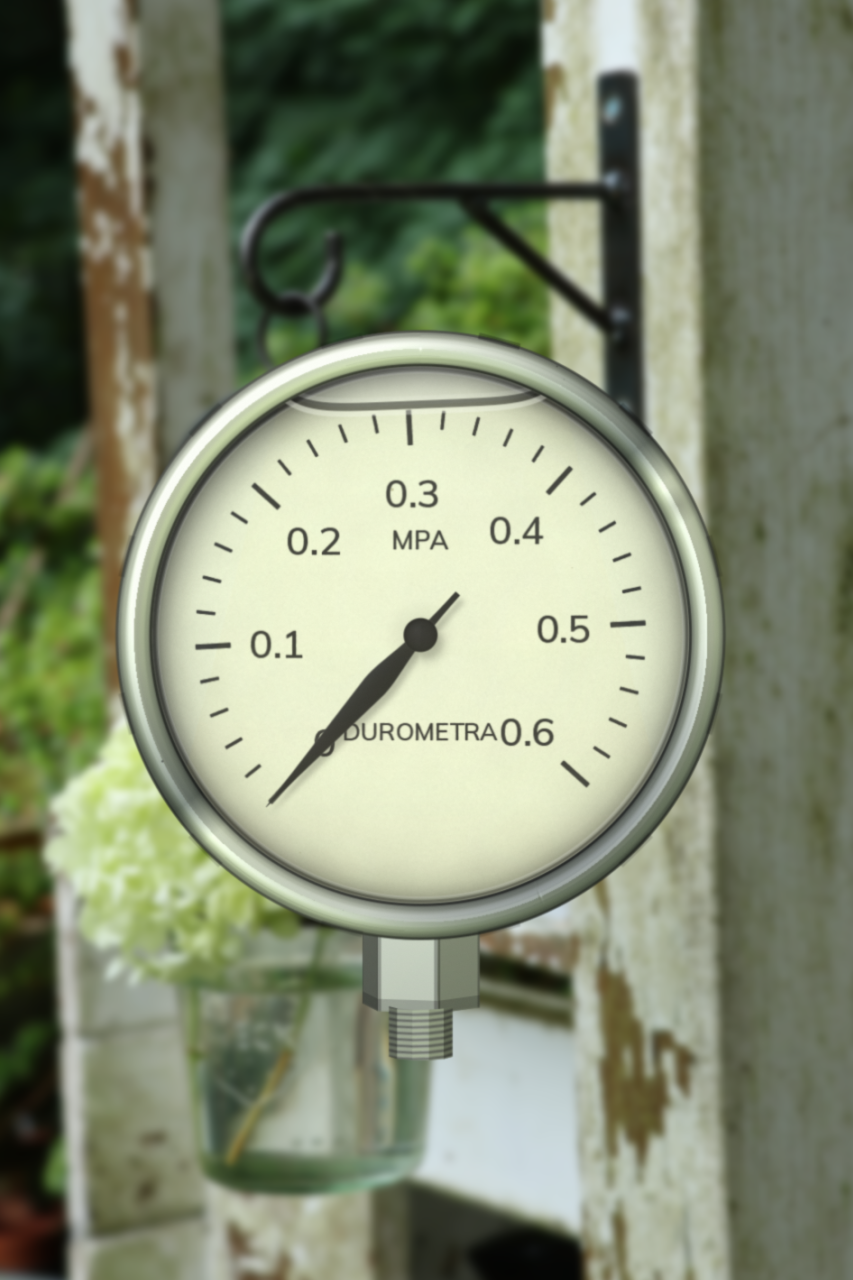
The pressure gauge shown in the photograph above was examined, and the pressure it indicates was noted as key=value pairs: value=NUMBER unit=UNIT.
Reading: value=0 unit=MPa
